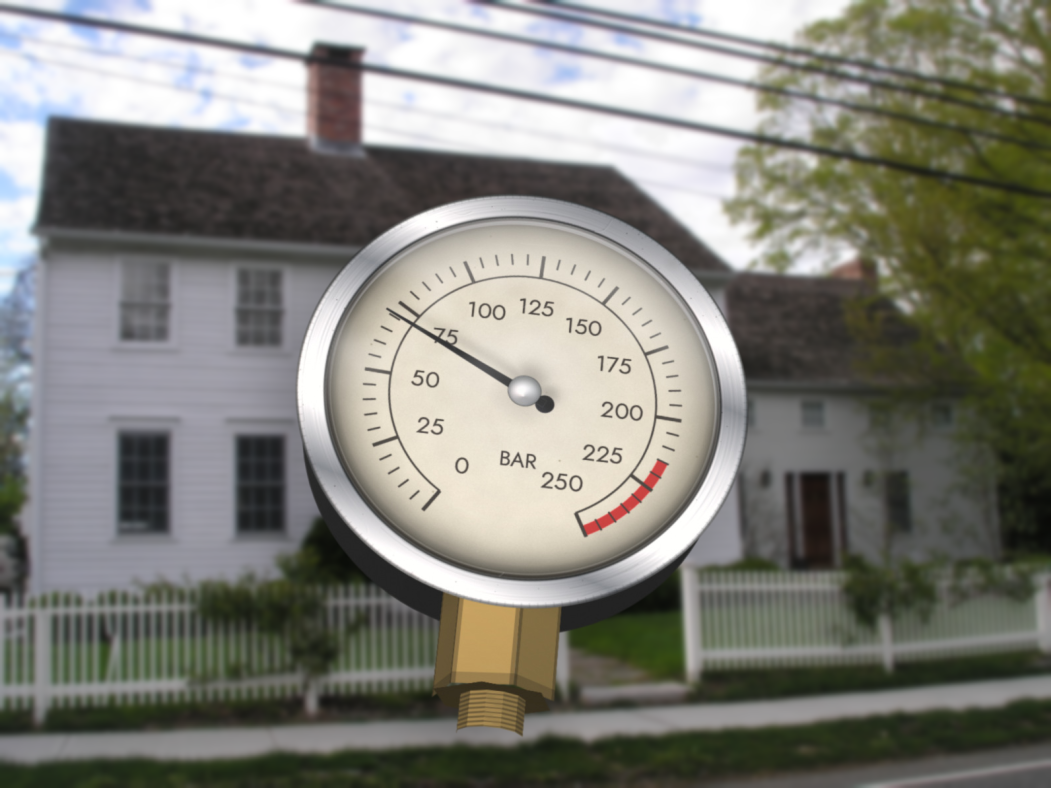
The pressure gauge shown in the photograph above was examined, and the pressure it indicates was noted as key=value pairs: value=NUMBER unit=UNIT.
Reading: value=70 unit=bar
